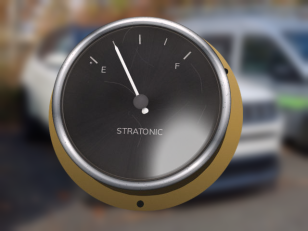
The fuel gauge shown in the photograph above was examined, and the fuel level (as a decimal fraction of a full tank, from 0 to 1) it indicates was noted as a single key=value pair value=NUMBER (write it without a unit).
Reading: value=0.25
